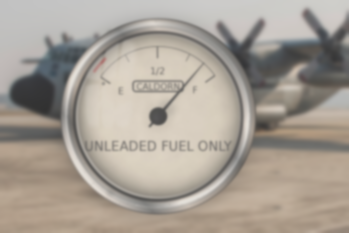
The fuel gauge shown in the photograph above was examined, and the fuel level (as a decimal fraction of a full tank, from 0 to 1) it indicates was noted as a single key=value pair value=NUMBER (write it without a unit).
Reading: value=0.875
